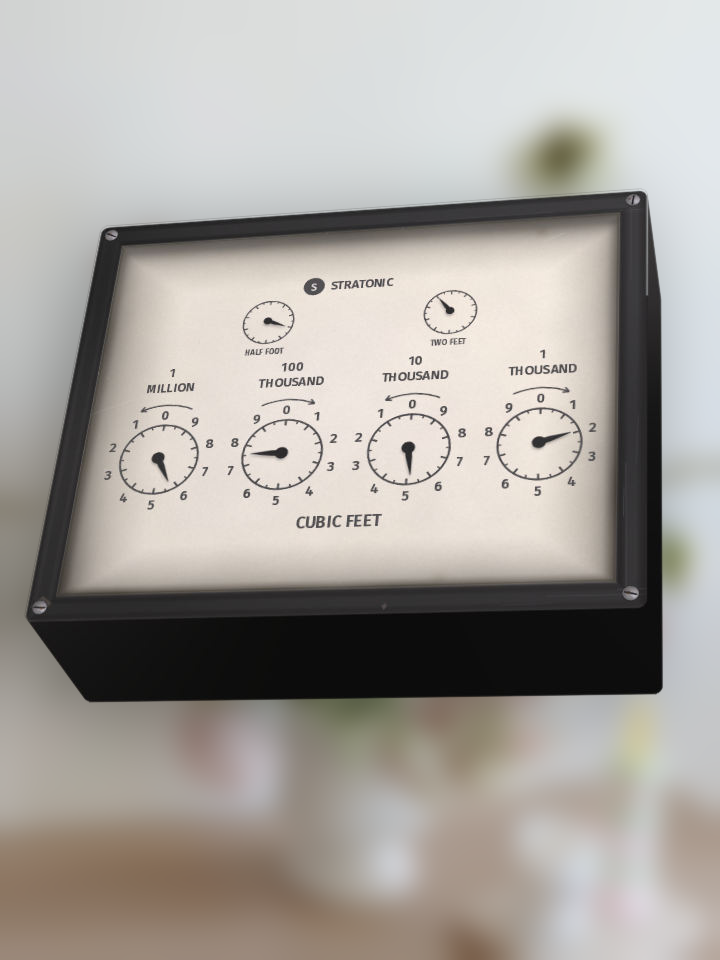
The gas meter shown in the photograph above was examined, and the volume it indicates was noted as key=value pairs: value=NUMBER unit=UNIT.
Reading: value=575200 unit=ft³
